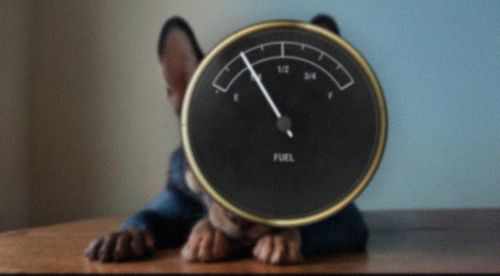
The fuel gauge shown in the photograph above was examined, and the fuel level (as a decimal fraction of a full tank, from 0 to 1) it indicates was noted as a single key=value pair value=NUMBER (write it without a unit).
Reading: value=0.25
